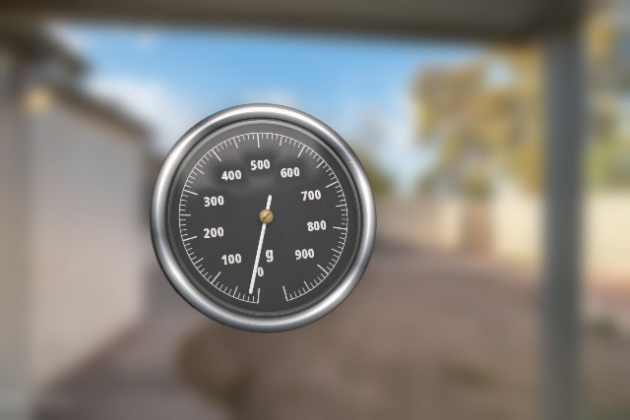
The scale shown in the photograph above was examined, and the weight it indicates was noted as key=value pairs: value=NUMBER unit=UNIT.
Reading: value=20 unit=g
